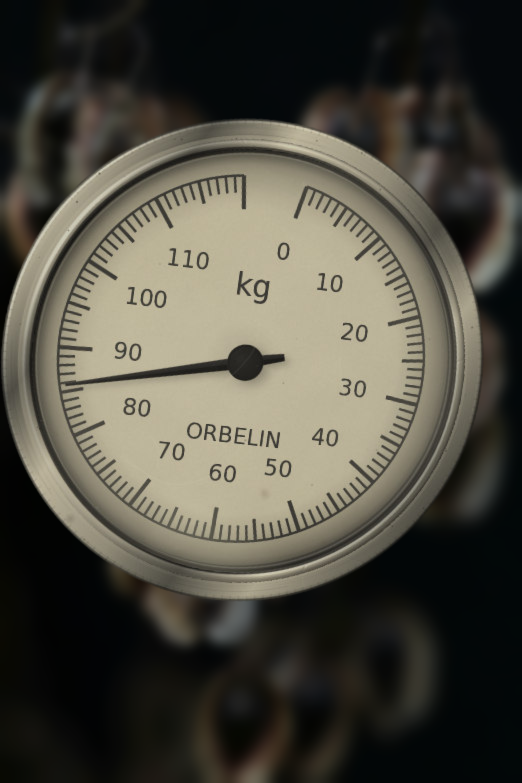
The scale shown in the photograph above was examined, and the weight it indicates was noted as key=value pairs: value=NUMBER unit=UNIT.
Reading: value=86 unit=kg
